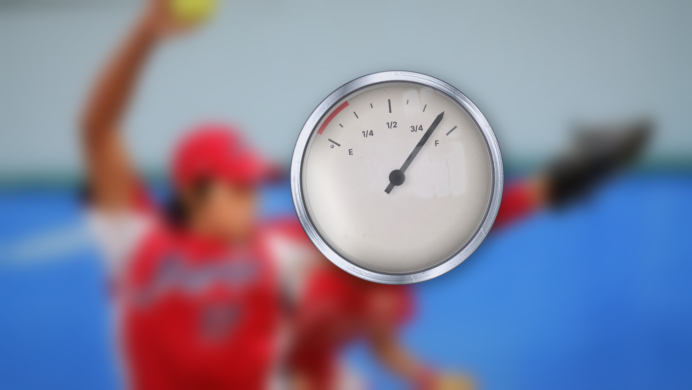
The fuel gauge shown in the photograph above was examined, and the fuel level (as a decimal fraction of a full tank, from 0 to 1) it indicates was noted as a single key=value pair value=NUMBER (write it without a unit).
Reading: value=0.875
